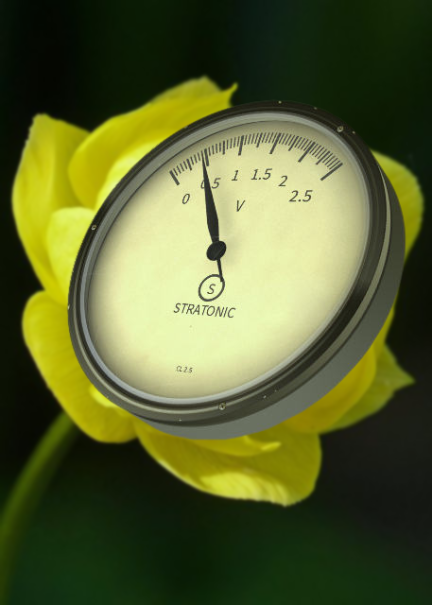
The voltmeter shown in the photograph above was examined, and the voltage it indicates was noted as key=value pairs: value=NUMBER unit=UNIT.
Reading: value=0.5 unit=V
